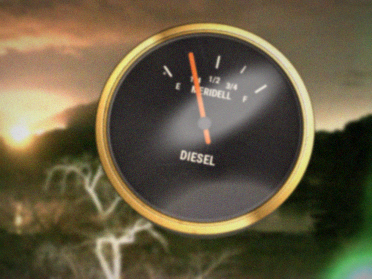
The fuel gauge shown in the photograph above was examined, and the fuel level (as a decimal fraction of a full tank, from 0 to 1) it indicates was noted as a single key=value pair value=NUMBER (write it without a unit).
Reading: value=0.25
